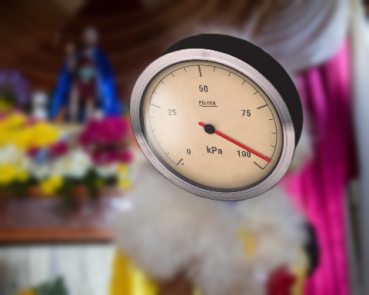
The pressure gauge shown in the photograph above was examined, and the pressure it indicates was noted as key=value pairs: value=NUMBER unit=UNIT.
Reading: value=95 unit=kPa
